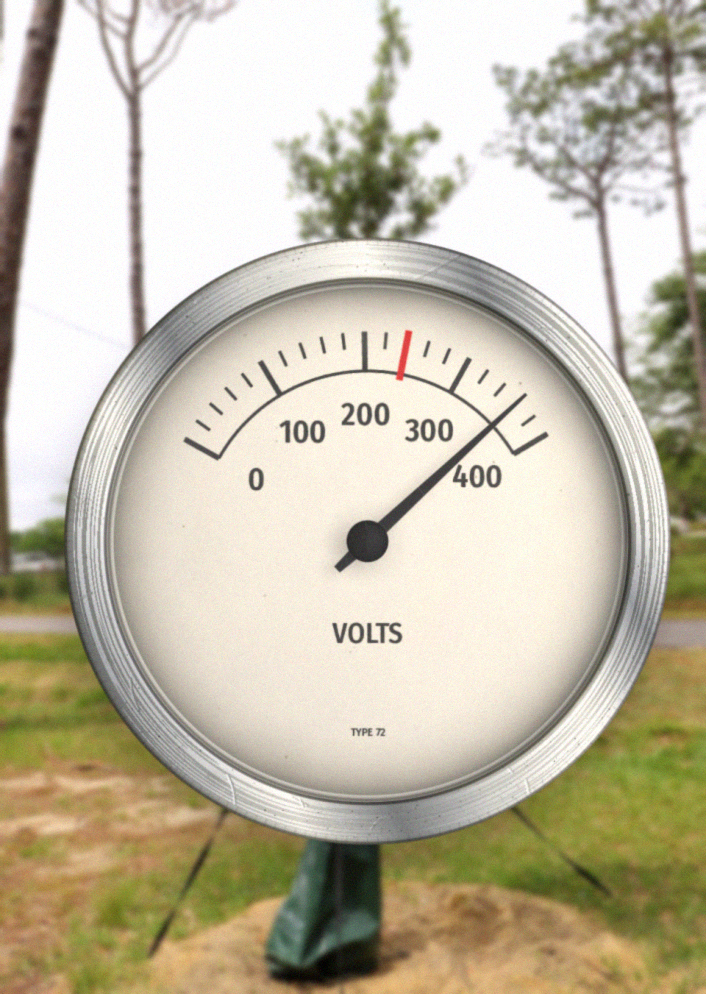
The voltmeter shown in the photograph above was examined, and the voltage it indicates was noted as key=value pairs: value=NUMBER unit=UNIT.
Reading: value=360 unit=V
